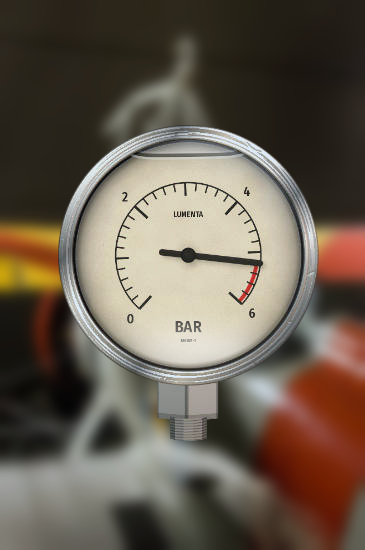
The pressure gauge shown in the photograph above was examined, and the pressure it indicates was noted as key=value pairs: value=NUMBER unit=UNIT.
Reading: value=5.2 unit=bar
